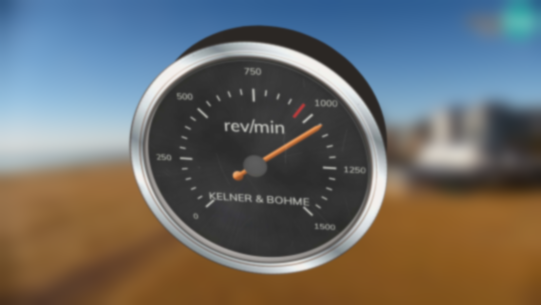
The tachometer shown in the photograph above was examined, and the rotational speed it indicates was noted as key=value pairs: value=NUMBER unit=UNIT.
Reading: value=1050 unit=rpm
